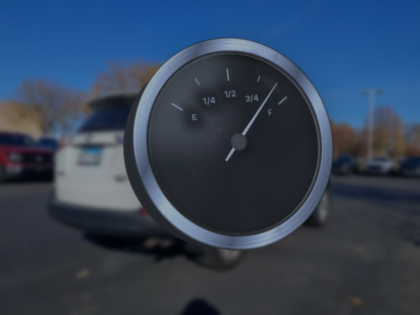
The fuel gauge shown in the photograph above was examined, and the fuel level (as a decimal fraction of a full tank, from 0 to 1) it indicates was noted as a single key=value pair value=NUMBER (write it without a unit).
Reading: value=0.875
